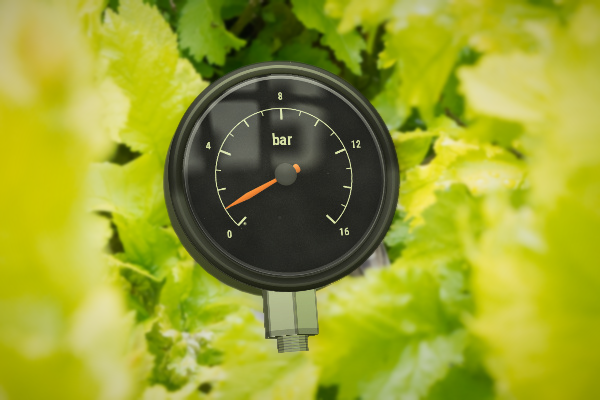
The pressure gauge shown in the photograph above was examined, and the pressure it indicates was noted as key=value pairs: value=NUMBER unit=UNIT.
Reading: value=1 unit=bar
